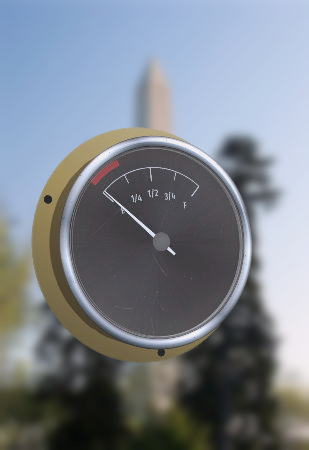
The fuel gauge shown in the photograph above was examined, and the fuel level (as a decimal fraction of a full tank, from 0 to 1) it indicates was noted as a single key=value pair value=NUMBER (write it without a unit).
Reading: value=0
